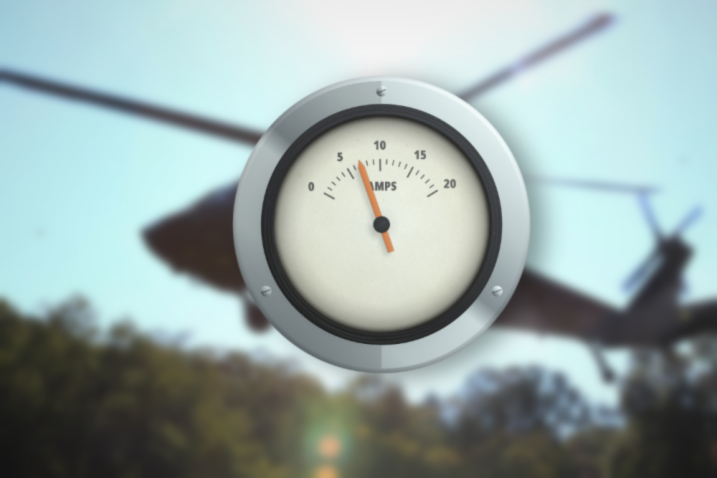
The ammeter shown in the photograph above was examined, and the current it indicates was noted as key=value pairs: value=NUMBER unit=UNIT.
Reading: value=7 unit=A
